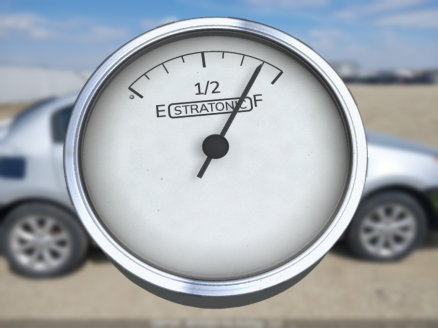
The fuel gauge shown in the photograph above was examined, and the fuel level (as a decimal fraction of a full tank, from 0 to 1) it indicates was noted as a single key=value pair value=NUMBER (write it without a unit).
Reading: value=0.875
